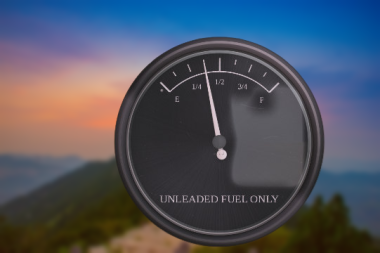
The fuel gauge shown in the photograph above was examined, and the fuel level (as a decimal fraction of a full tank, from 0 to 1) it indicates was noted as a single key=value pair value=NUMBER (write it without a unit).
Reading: value=0.375
